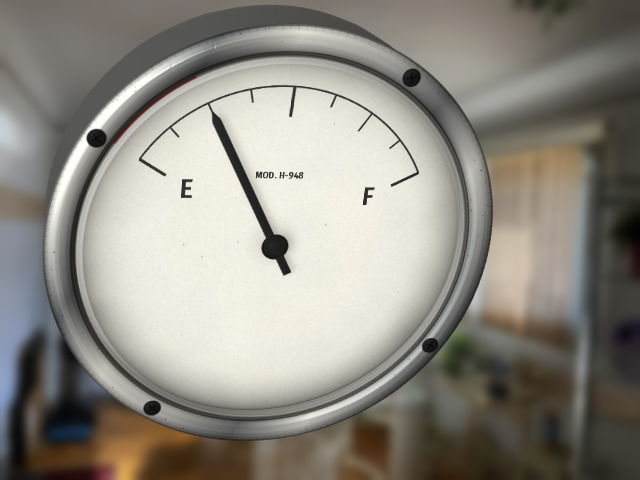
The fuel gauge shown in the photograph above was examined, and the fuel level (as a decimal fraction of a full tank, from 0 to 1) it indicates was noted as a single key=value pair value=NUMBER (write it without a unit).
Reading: value=0.25
